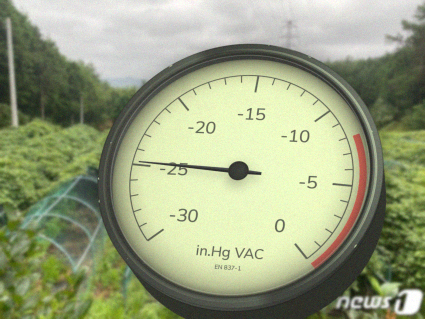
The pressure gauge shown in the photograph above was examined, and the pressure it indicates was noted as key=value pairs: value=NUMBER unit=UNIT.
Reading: value=-25 unit=inHg
